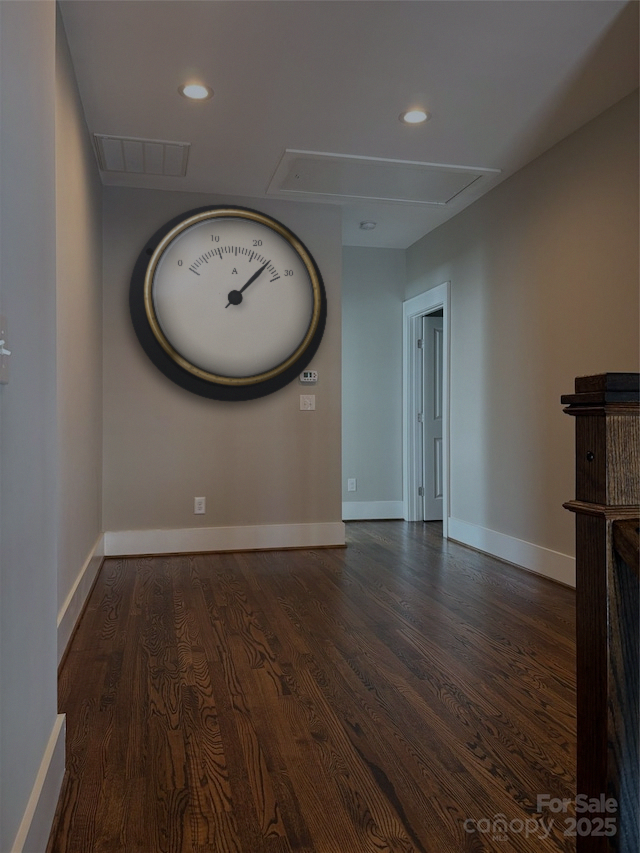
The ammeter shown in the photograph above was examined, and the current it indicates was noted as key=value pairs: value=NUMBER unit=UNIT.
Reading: value=25 unit=A
